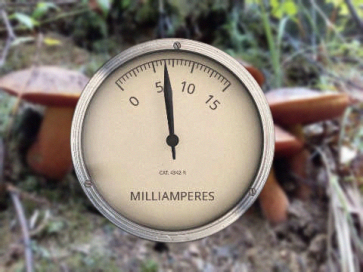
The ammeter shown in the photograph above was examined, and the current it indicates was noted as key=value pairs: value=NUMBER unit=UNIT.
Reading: value=6.5 unit=mA
